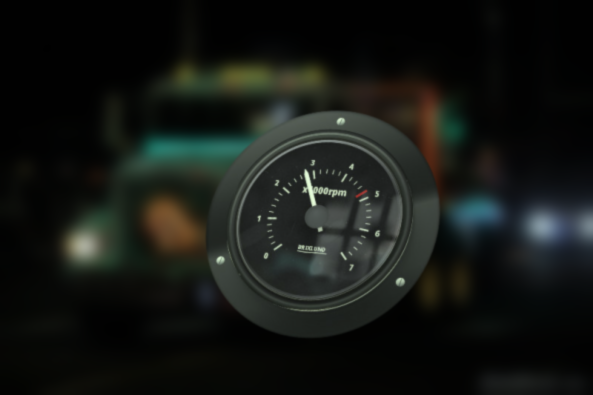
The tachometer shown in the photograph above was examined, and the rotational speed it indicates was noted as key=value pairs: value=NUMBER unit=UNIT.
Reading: value=2800 unit=rpm
